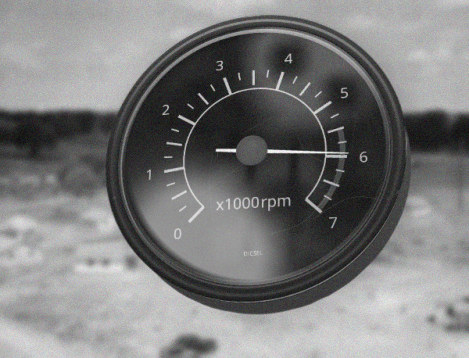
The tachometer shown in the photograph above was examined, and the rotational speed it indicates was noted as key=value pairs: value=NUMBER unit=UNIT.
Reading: value=6000 unit=rpm
